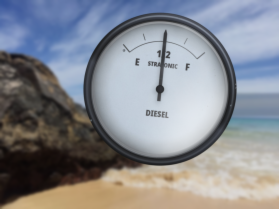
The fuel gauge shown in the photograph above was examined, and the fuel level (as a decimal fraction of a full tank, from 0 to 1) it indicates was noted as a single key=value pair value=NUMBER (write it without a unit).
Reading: value=0.5
